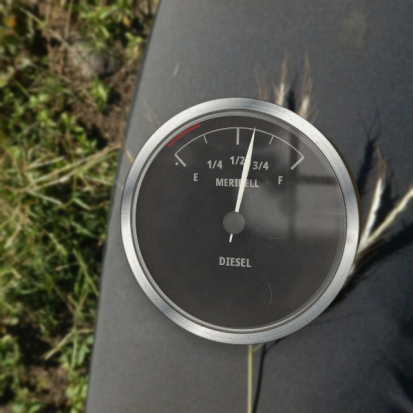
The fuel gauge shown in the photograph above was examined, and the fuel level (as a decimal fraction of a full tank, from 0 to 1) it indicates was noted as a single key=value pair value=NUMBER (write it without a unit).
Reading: value=0.625
